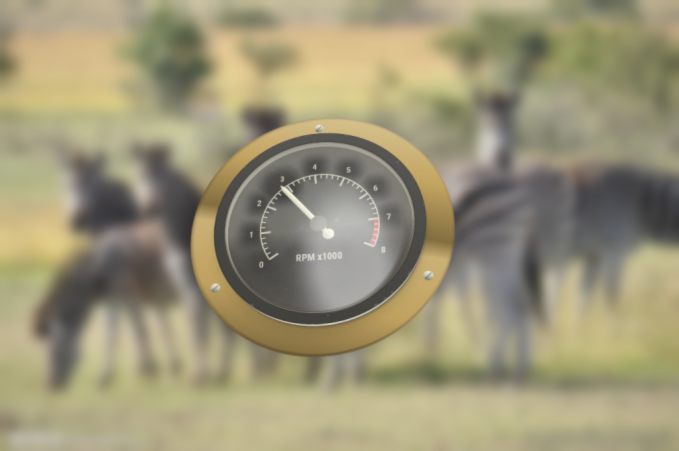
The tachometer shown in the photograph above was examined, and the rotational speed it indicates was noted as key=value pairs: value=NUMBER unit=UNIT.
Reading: value=2800 unit=rpm
